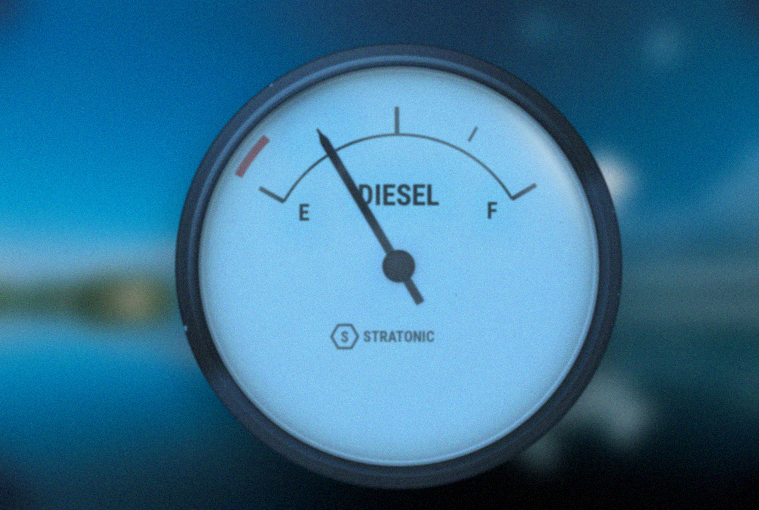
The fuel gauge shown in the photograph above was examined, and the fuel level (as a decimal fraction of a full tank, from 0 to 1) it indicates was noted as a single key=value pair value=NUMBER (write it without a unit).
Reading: value=0.25
